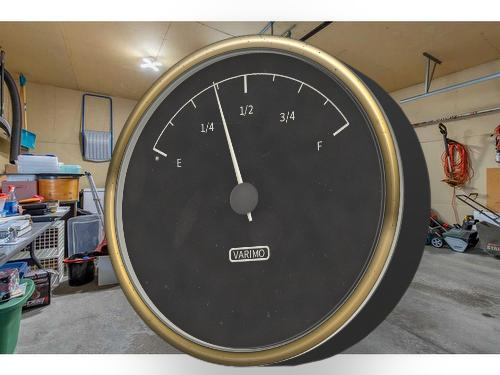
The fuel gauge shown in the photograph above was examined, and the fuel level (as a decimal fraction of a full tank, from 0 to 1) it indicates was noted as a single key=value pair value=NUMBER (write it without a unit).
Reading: value=0.375
